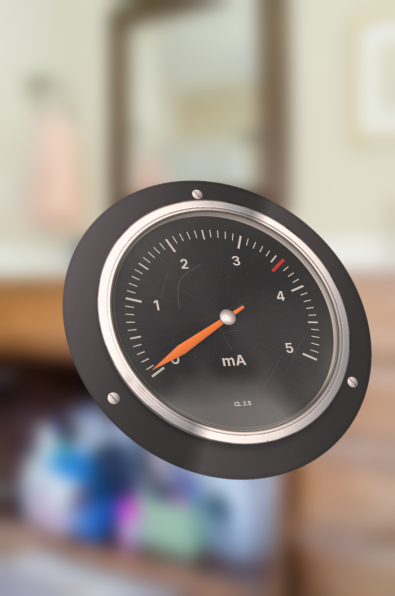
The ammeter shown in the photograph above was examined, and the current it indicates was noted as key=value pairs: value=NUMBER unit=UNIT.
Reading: value=0.05 unit=mA
